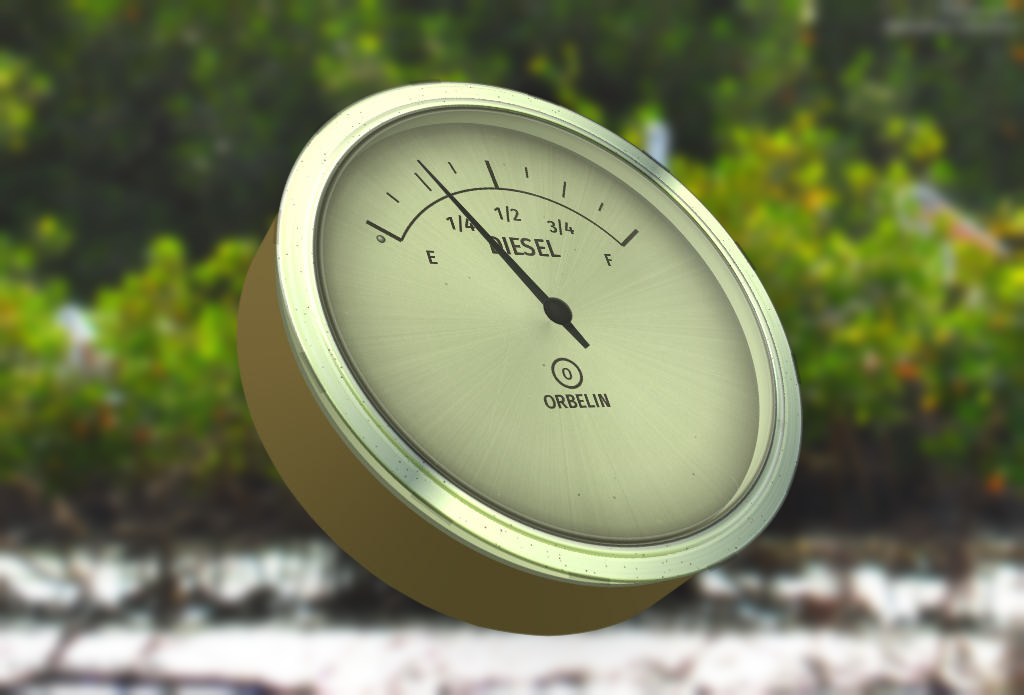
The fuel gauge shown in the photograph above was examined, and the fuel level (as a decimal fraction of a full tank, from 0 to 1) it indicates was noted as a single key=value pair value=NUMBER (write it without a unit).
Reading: value=0.25
